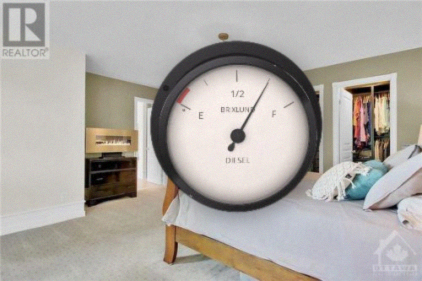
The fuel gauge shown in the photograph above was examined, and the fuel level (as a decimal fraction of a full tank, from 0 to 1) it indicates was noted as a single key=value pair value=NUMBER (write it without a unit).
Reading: value=0.75
